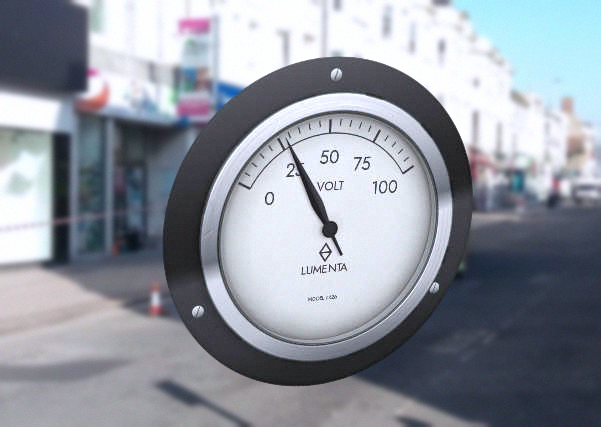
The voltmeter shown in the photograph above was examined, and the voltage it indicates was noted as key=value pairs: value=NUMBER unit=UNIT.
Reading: value=27.5 unit=V
